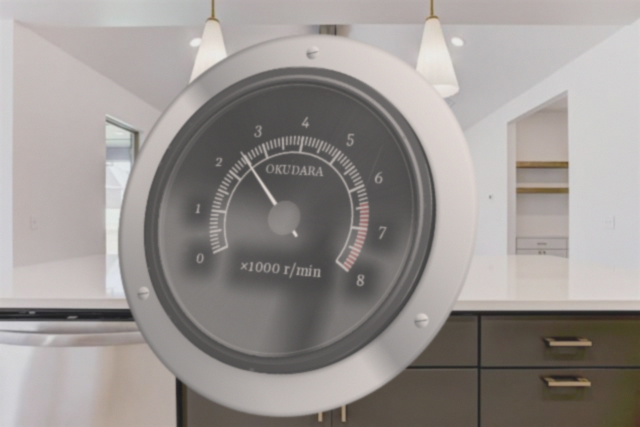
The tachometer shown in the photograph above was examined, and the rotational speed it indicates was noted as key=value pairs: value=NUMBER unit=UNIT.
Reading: value=2500 unit=rpm
